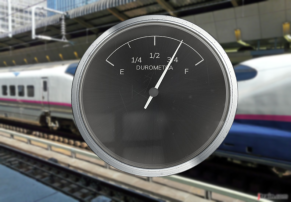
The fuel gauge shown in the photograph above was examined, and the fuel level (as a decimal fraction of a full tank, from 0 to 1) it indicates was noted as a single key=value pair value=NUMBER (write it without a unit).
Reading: value=0.75
